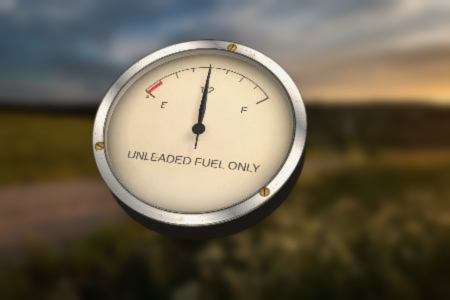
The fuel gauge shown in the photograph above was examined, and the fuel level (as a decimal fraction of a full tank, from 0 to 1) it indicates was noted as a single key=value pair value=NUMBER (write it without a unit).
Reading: value=0.5
